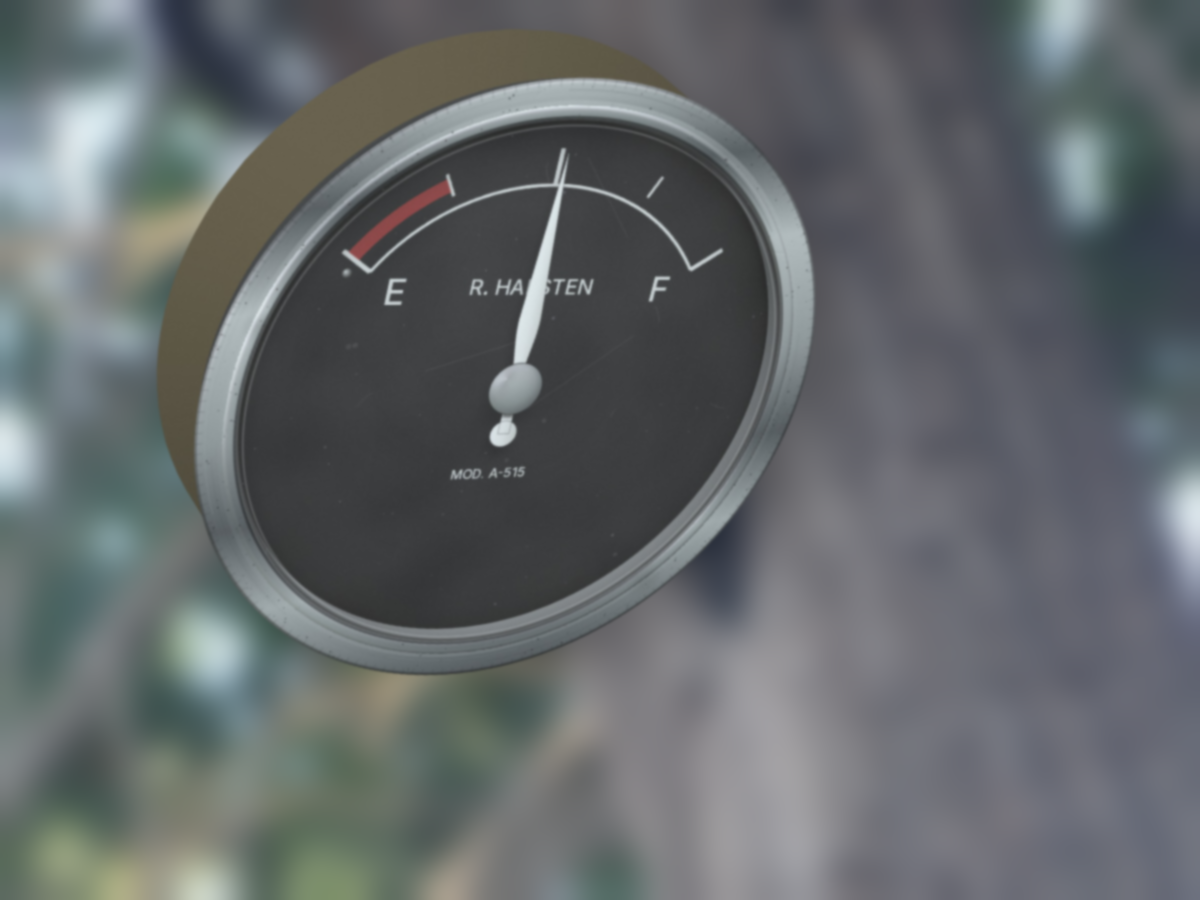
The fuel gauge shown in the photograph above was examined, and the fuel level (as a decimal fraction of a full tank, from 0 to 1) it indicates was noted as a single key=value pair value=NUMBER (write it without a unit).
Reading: value=0.5
